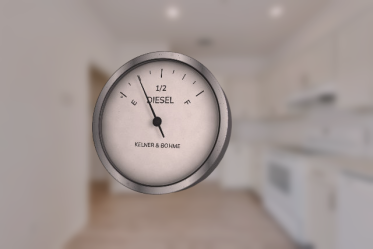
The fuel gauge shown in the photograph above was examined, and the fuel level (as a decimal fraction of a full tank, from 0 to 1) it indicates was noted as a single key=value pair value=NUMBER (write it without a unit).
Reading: value=0.25
